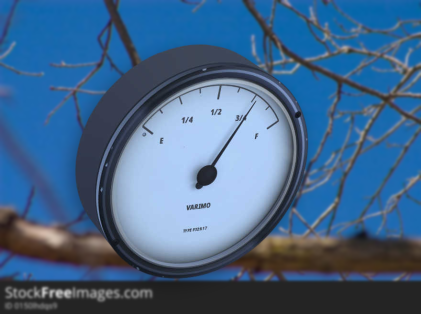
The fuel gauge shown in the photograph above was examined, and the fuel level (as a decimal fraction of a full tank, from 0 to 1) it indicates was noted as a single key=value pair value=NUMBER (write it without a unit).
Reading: value=0.75
